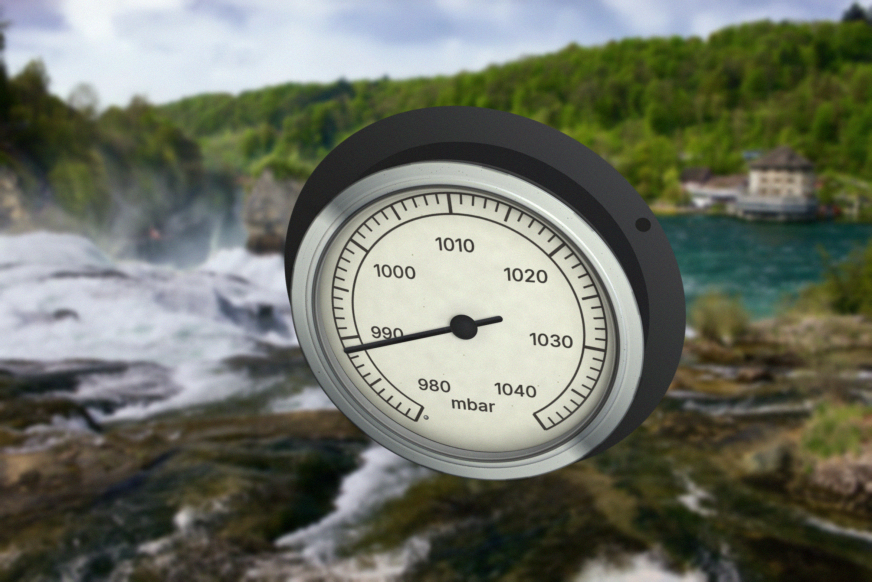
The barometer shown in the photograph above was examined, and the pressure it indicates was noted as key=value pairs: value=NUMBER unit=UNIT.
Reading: value=989 unit=mbar
